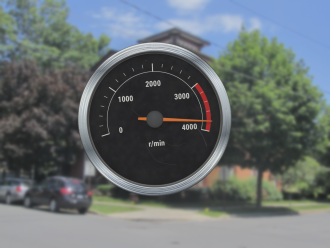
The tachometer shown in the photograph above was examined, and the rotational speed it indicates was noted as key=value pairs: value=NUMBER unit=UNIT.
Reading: value=3800 unit=rpm
